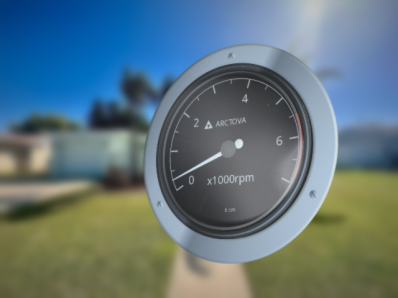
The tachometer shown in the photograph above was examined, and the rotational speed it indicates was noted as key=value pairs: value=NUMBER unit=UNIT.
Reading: value=250 unit=rpm
